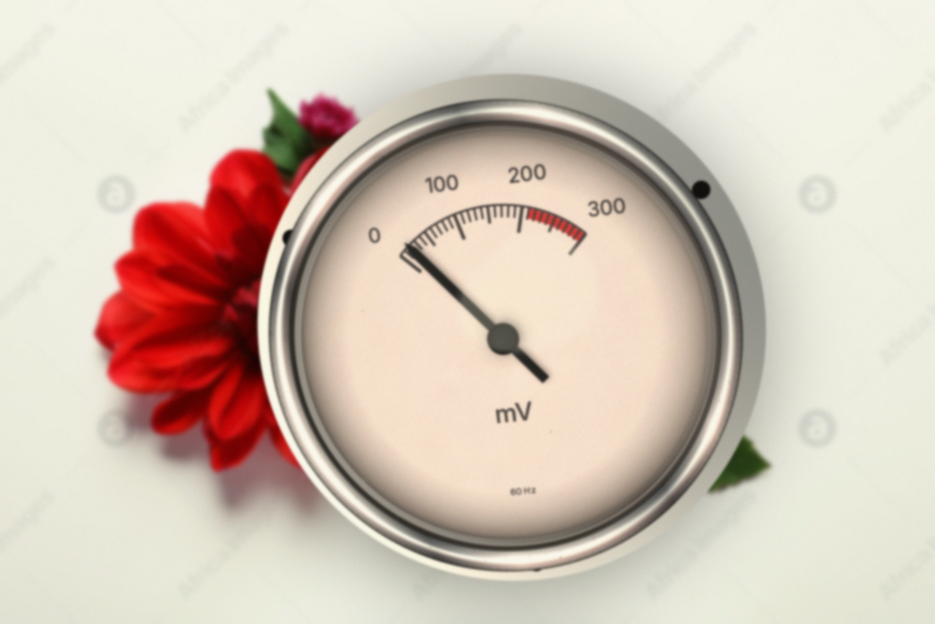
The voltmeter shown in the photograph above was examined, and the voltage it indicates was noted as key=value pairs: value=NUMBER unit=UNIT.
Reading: value=20 unit=mV
